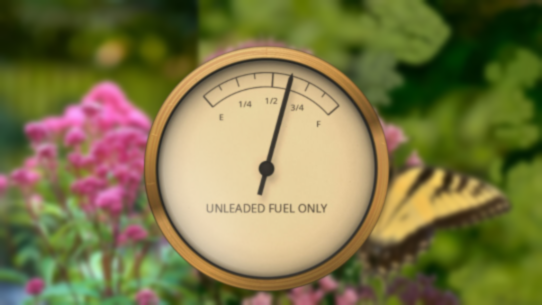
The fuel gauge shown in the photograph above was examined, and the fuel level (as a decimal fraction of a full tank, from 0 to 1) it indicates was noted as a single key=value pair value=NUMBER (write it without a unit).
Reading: value=0.625
